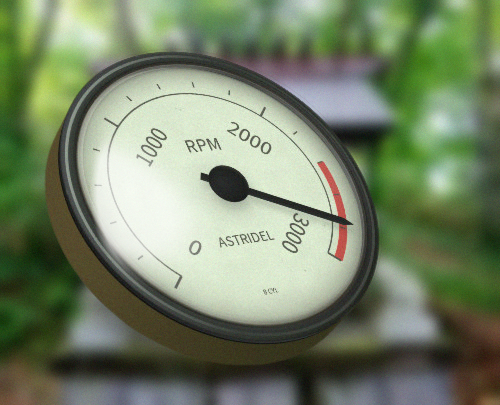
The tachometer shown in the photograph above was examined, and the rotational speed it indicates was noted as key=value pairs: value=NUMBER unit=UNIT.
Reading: value=2800 unit=rpm
